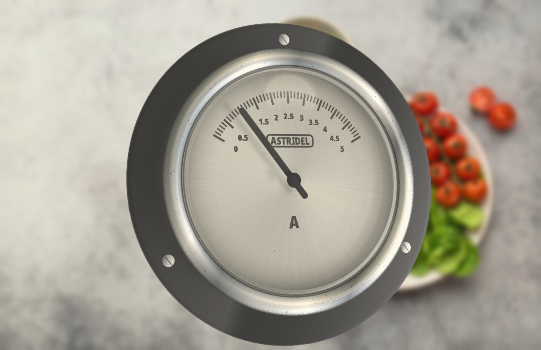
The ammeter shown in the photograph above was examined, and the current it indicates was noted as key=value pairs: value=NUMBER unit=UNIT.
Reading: value=1 unit=A
